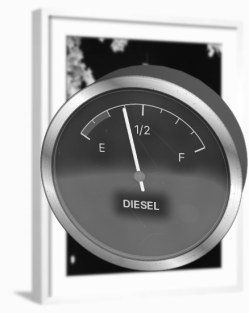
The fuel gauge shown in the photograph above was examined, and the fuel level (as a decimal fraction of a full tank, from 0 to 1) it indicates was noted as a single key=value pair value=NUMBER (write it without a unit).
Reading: value=0.375
